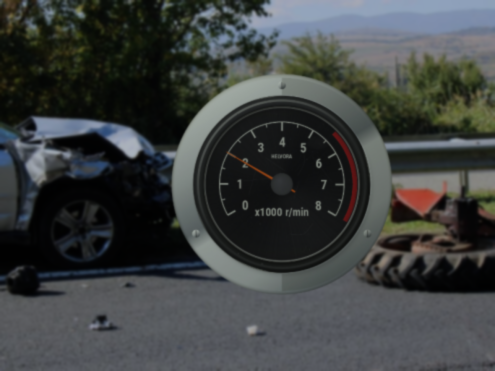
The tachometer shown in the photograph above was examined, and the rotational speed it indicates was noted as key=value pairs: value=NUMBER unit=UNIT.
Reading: value=2000 unit=rpm
